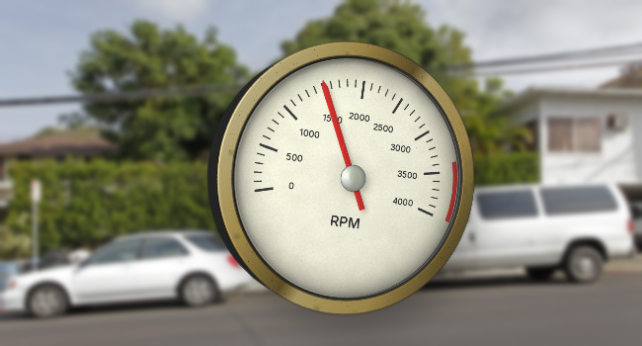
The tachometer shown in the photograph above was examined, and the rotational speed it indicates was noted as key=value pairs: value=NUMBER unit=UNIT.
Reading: value=1500 unit=rpm
